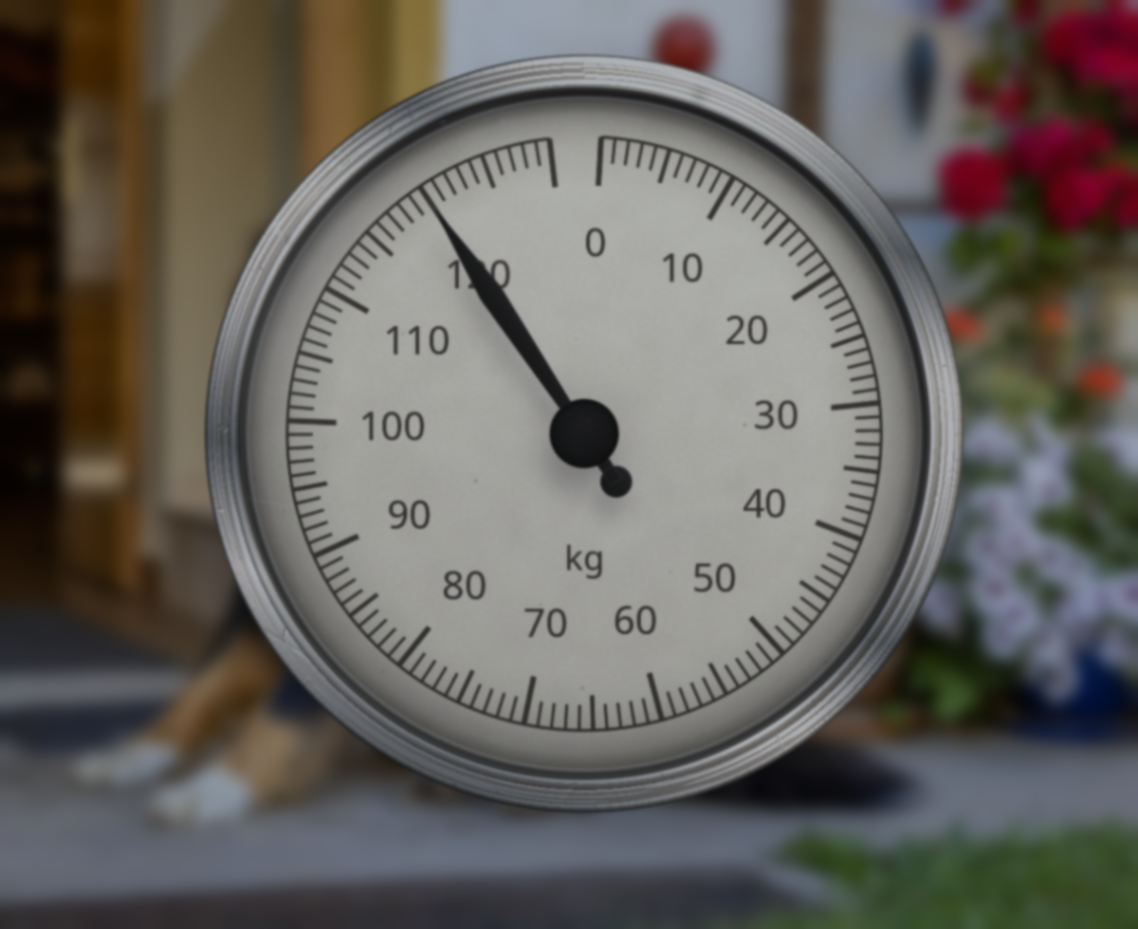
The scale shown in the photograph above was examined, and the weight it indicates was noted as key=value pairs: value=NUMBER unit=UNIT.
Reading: value=120 unit=kg
